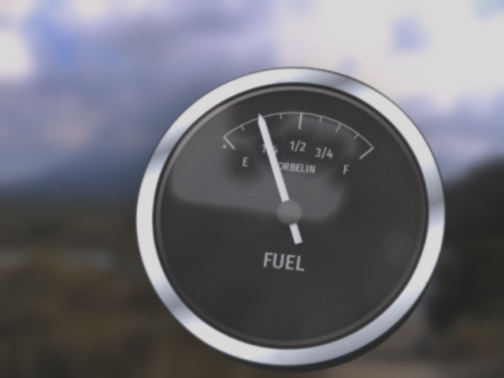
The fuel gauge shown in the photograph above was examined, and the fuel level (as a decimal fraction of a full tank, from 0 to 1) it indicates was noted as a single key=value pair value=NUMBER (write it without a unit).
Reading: value=0.25
